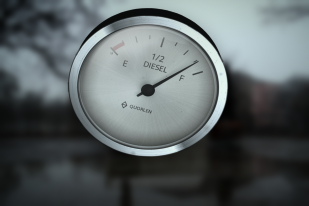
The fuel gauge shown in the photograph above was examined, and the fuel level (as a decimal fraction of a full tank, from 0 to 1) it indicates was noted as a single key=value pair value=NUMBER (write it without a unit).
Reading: value=0.875
